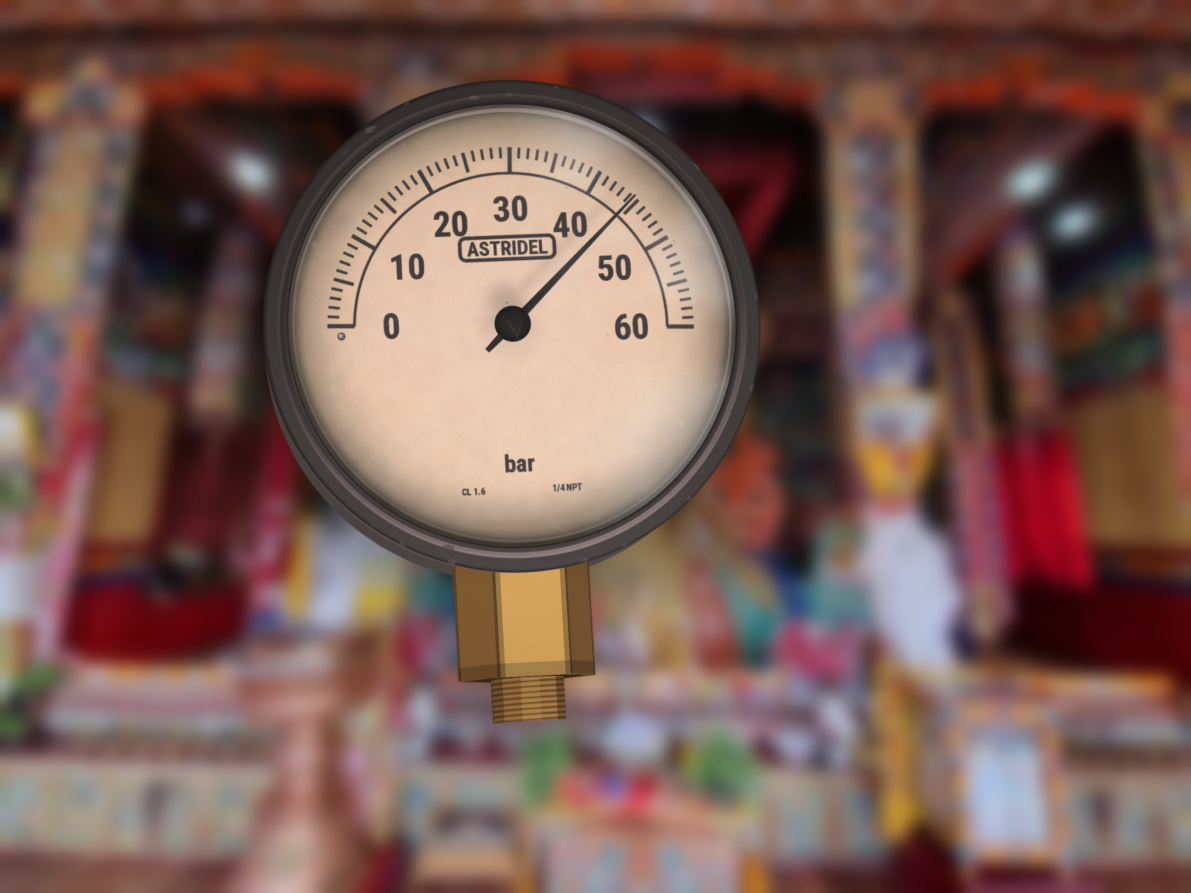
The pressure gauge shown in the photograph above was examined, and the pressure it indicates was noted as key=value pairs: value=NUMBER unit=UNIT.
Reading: value=44.5 unit=bar
